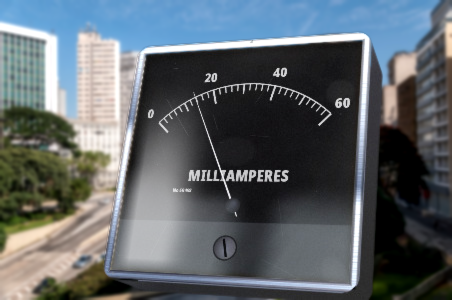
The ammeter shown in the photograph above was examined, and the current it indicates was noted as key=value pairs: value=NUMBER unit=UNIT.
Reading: value=14 unit=mA
